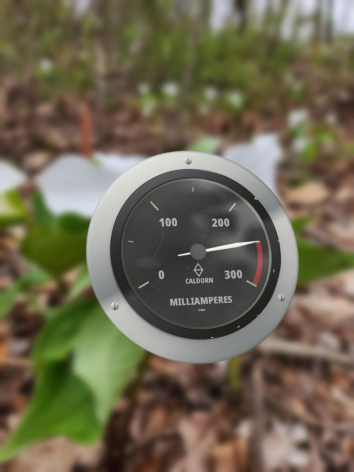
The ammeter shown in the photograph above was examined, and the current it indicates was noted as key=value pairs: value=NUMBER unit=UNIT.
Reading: value=250 unit=mA
